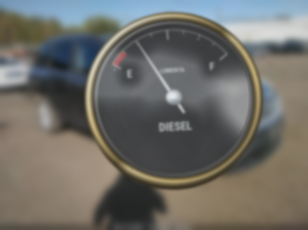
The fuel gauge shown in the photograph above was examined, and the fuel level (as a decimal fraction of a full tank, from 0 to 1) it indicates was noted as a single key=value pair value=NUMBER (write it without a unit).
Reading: value=0.25
